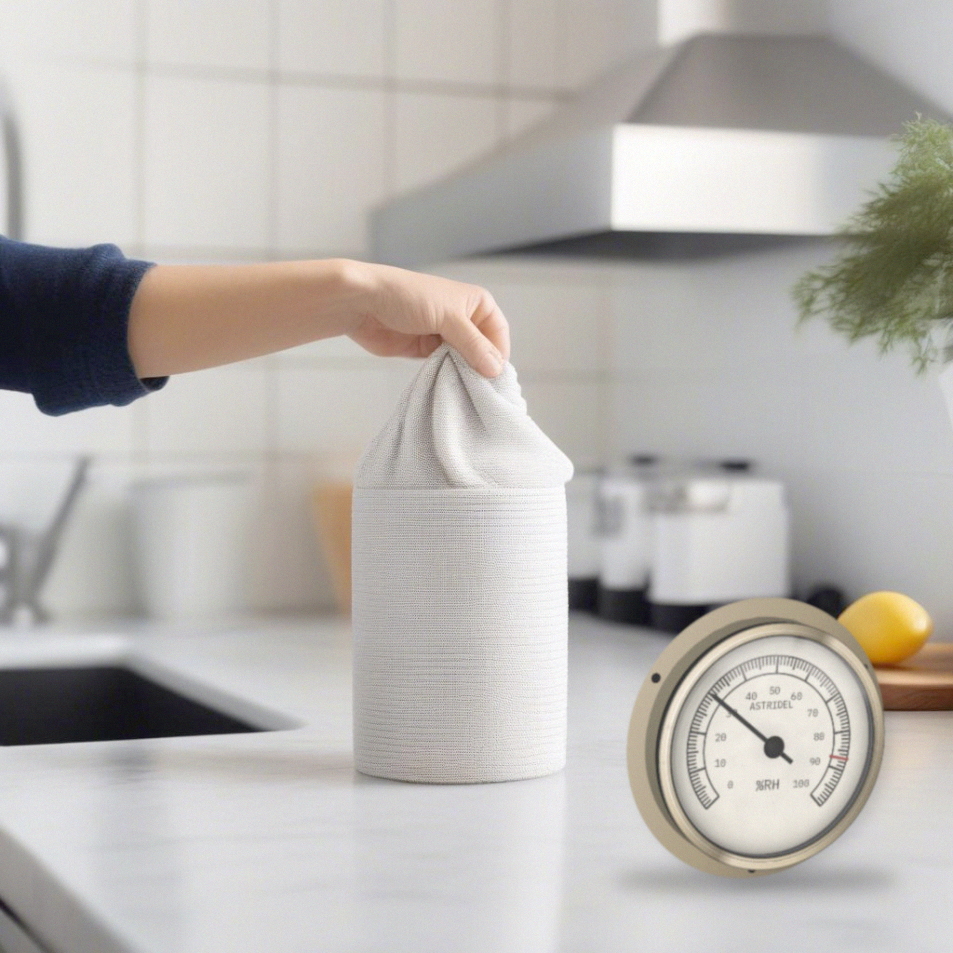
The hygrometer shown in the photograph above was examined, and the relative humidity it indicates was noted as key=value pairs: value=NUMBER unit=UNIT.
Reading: value=30 unit=%
